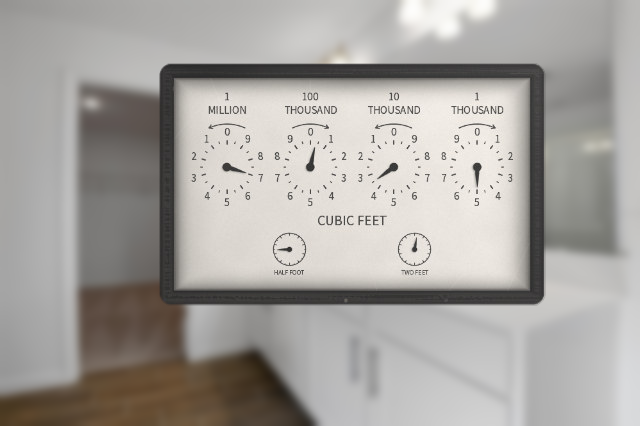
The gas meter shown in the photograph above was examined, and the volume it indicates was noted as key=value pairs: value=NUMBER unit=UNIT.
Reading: value=703500 unit=ft³
